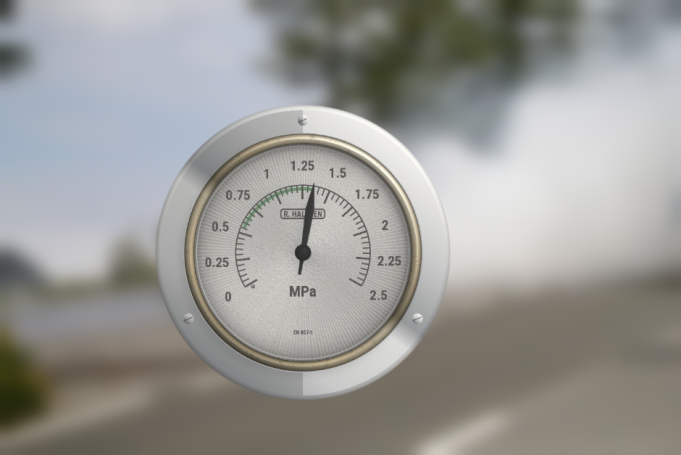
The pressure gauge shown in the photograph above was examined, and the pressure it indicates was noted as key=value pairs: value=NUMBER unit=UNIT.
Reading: value=1.35 unit=MPa
